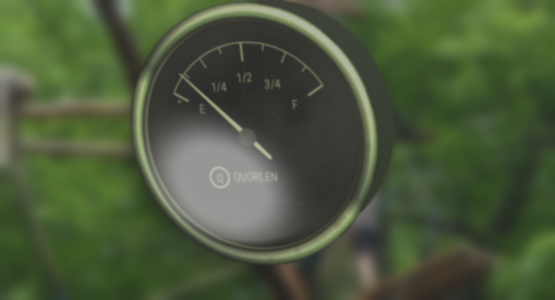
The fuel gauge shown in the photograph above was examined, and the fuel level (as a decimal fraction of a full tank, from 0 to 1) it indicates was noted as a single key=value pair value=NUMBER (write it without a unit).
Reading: value=0.125
